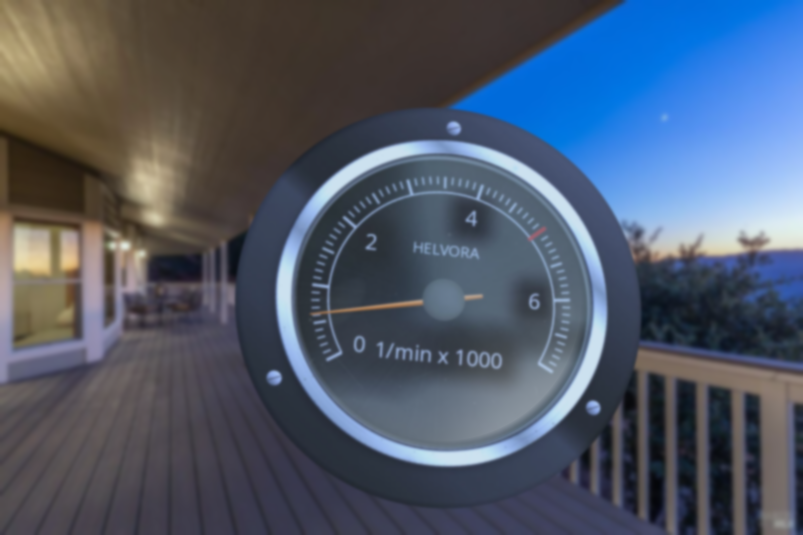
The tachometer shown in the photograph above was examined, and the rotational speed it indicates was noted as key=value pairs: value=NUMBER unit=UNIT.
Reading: value=600 unit=rpm
